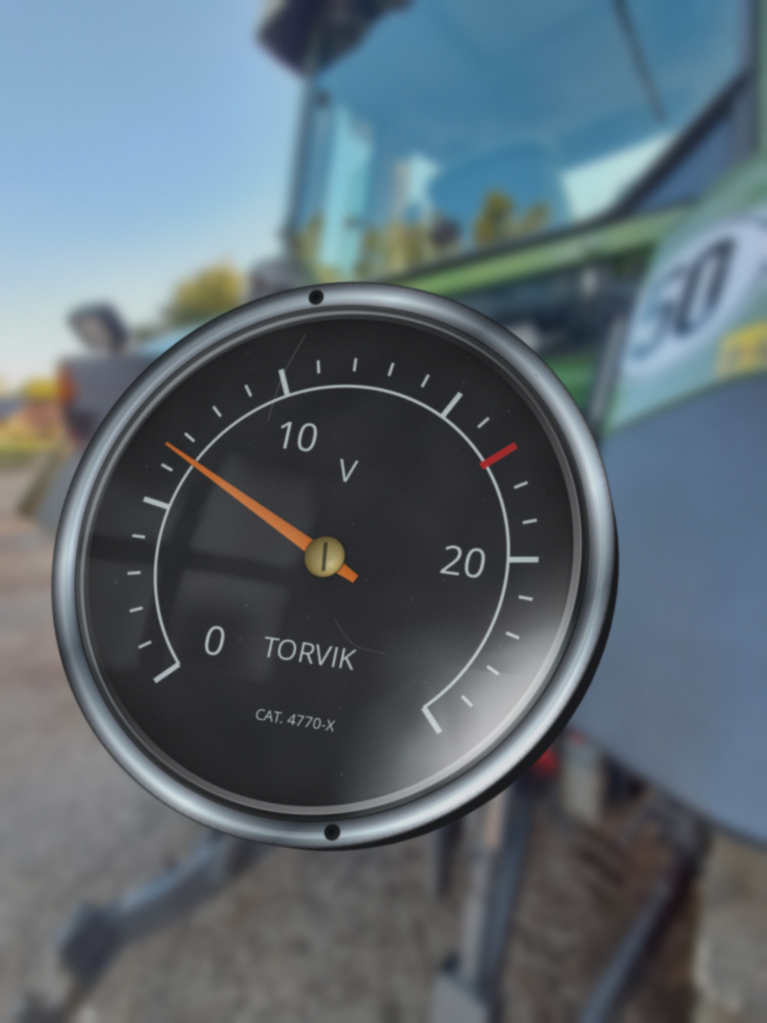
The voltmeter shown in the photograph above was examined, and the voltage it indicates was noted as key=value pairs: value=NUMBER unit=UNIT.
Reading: value=6.5 unit=V
